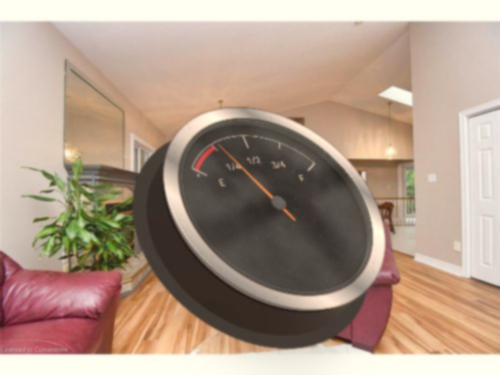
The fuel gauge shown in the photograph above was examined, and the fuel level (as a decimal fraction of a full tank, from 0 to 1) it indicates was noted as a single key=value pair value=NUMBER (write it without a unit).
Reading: value=0.25
